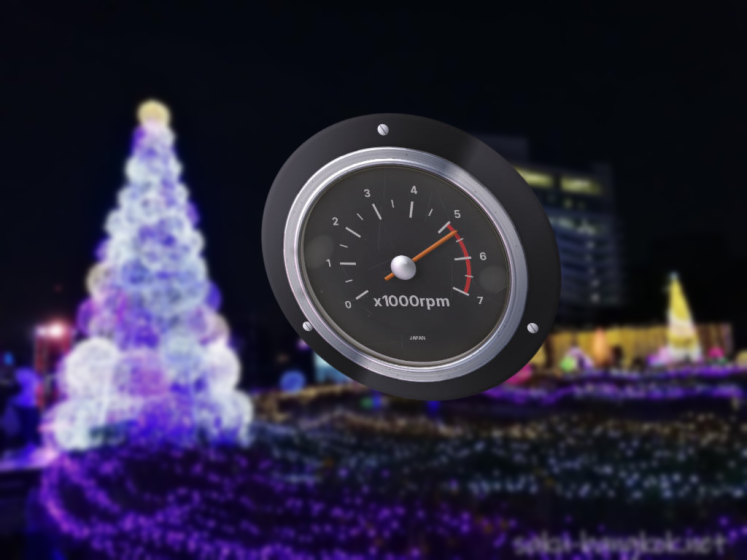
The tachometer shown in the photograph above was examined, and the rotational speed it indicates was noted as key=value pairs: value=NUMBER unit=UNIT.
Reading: value=5250 unit=rpm
